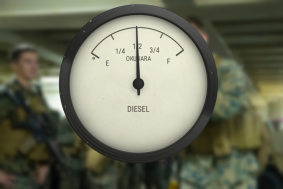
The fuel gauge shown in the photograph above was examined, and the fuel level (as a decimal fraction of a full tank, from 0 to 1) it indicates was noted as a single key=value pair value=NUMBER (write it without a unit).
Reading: value=0.5
